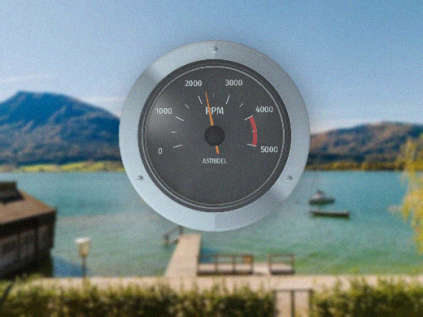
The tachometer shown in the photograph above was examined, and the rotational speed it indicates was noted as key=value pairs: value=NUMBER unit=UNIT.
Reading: value=2250 unit=rpm
